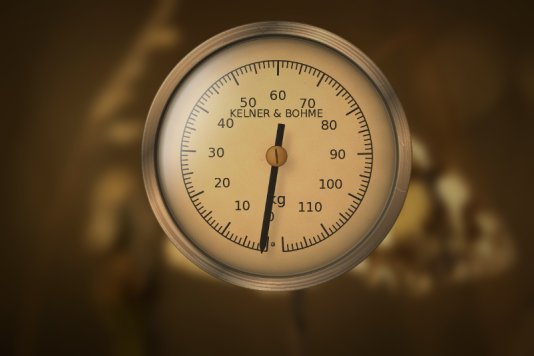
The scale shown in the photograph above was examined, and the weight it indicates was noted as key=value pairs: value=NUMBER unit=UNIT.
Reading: value=1 unit=kg
